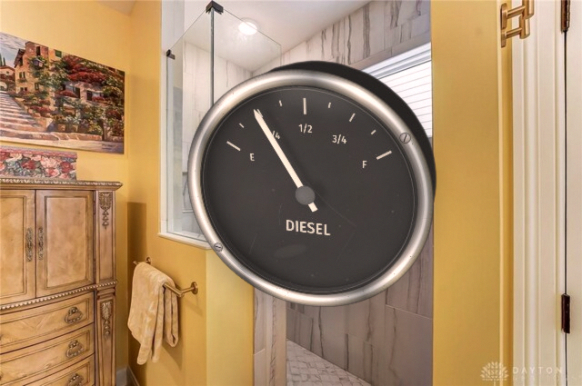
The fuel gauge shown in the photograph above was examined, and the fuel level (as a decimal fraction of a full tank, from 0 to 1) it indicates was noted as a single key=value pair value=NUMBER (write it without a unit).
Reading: value=0.25
